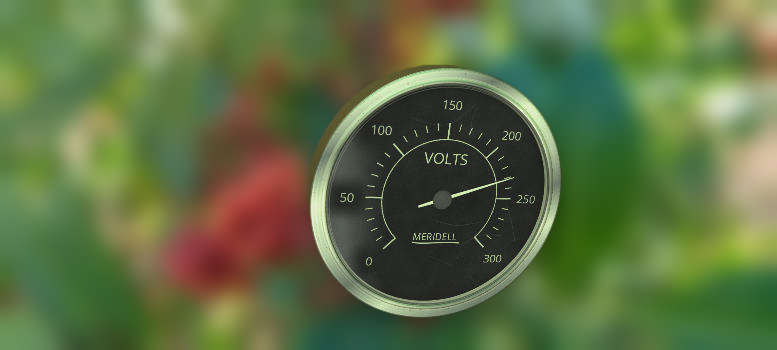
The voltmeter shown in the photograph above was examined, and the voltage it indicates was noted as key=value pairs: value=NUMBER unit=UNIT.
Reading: value=230 unit=V
